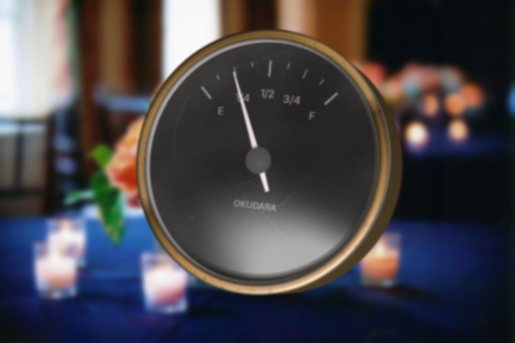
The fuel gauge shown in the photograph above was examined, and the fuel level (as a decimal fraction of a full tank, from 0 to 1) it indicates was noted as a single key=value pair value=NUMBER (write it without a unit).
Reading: value=0.25
